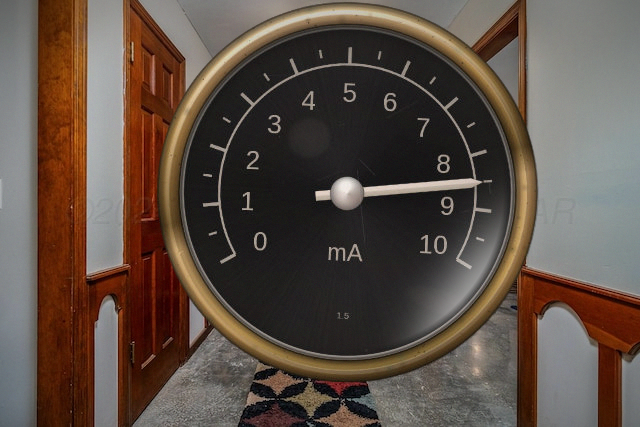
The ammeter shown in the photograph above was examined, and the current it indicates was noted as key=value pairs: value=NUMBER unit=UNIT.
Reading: value=8.5 unit=mA
